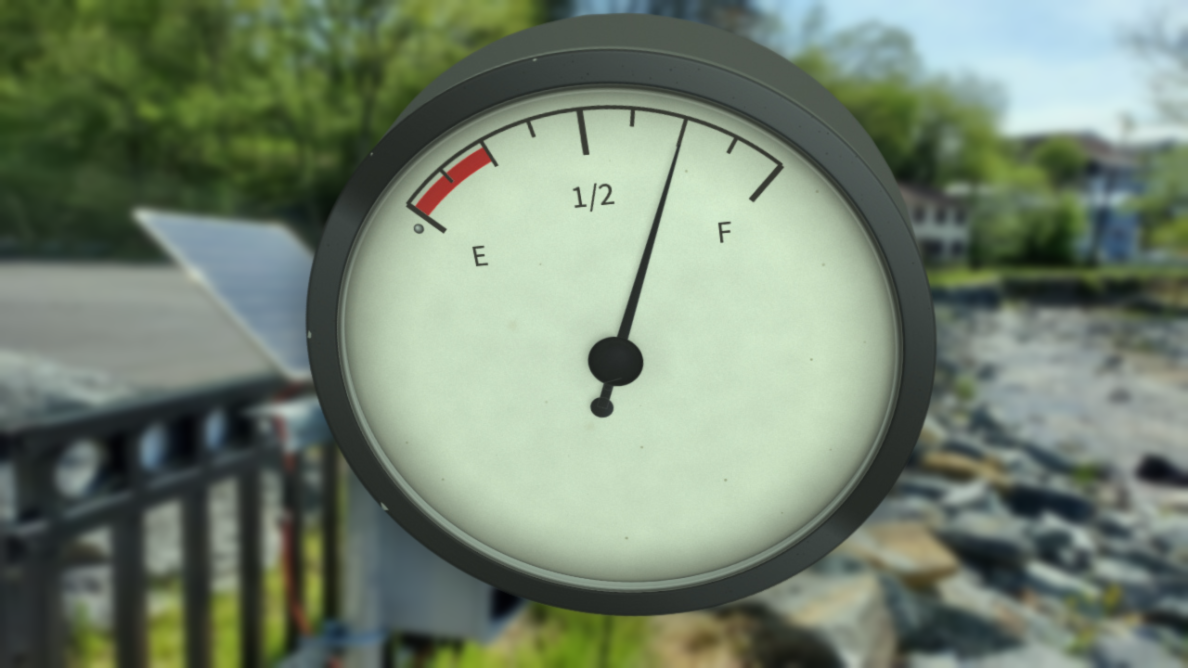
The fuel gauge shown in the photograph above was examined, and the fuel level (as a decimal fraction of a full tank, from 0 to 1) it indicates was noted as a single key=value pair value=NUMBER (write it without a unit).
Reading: value=0.75
